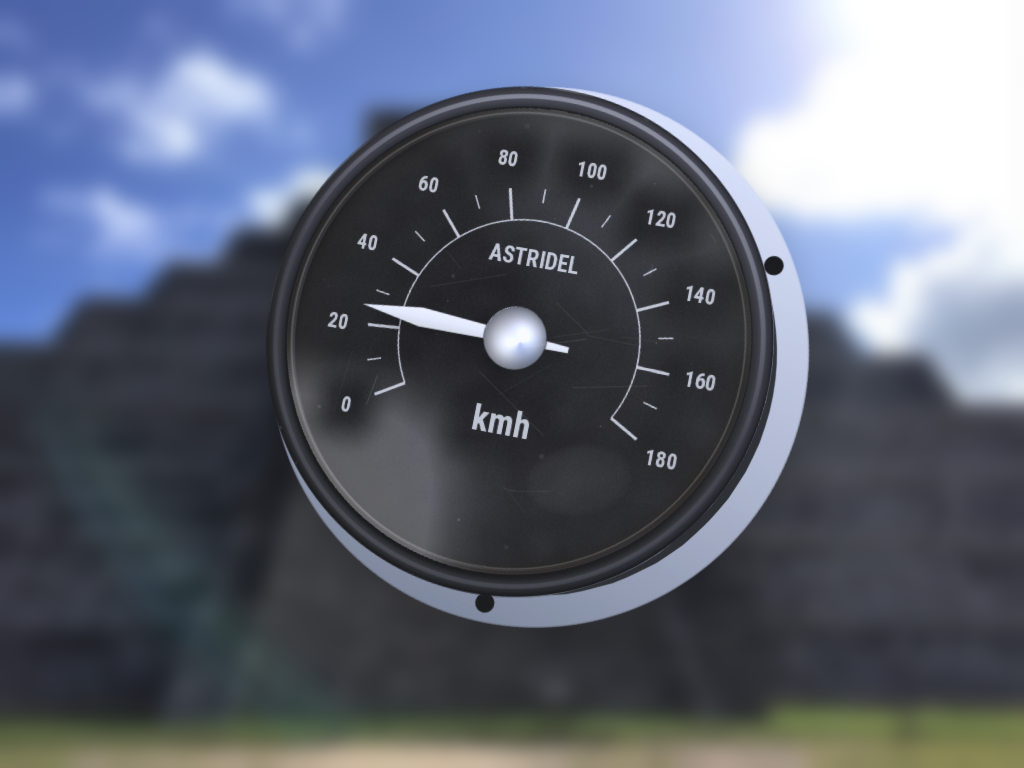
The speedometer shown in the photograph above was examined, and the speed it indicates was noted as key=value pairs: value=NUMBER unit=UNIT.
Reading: value=25 unit=km/h
